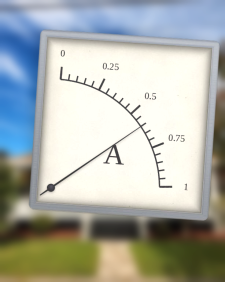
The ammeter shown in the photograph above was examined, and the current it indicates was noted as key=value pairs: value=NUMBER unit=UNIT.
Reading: value=0.6 unit=A
